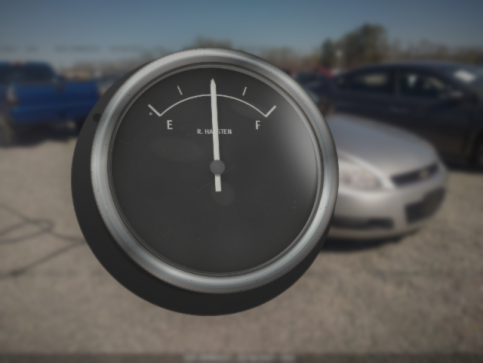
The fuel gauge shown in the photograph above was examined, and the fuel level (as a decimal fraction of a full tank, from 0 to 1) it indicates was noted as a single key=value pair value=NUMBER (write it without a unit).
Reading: value=0.5
